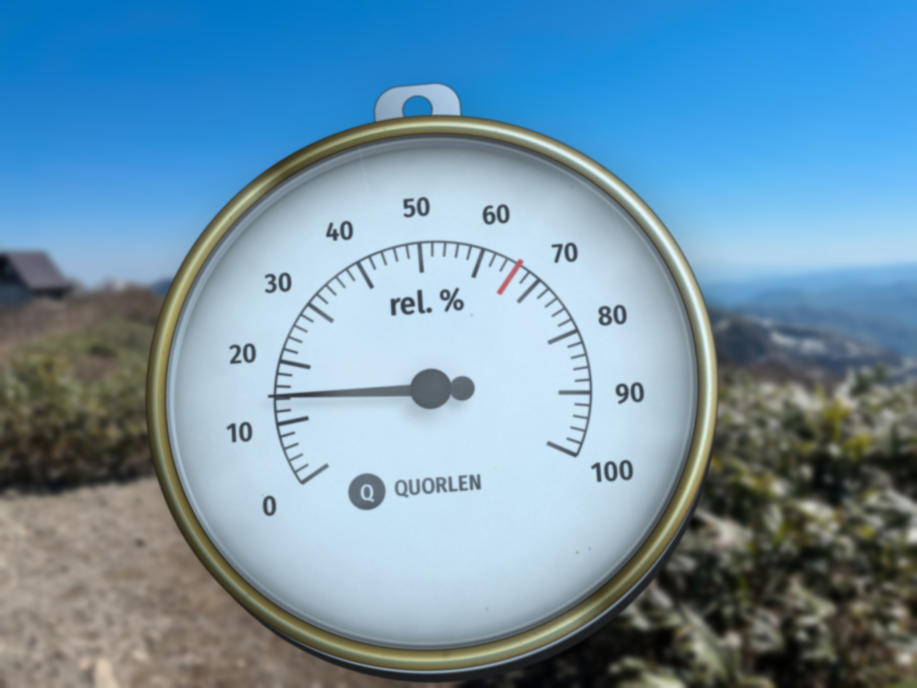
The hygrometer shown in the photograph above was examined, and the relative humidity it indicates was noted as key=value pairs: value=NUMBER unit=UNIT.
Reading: value=14 unit=%
